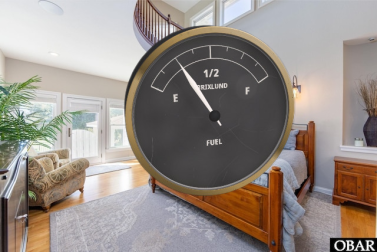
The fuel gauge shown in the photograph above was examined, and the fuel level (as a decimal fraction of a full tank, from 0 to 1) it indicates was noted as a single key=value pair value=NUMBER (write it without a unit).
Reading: value=0.25
